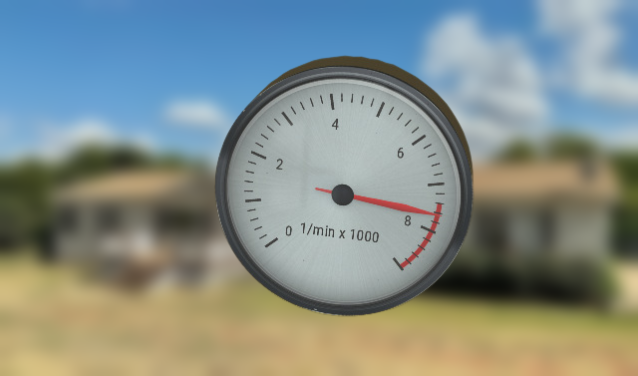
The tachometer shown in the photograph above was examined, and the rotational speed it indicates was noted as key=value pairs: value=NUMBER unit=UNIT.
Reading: value=7600 unit=rpm
